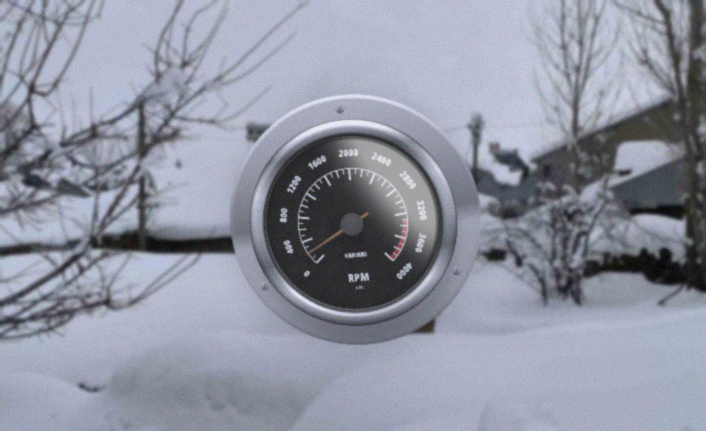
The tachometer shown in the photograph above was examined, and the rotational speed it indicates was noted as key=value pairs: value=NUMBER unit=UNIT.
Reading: value=200 unit=rpm
